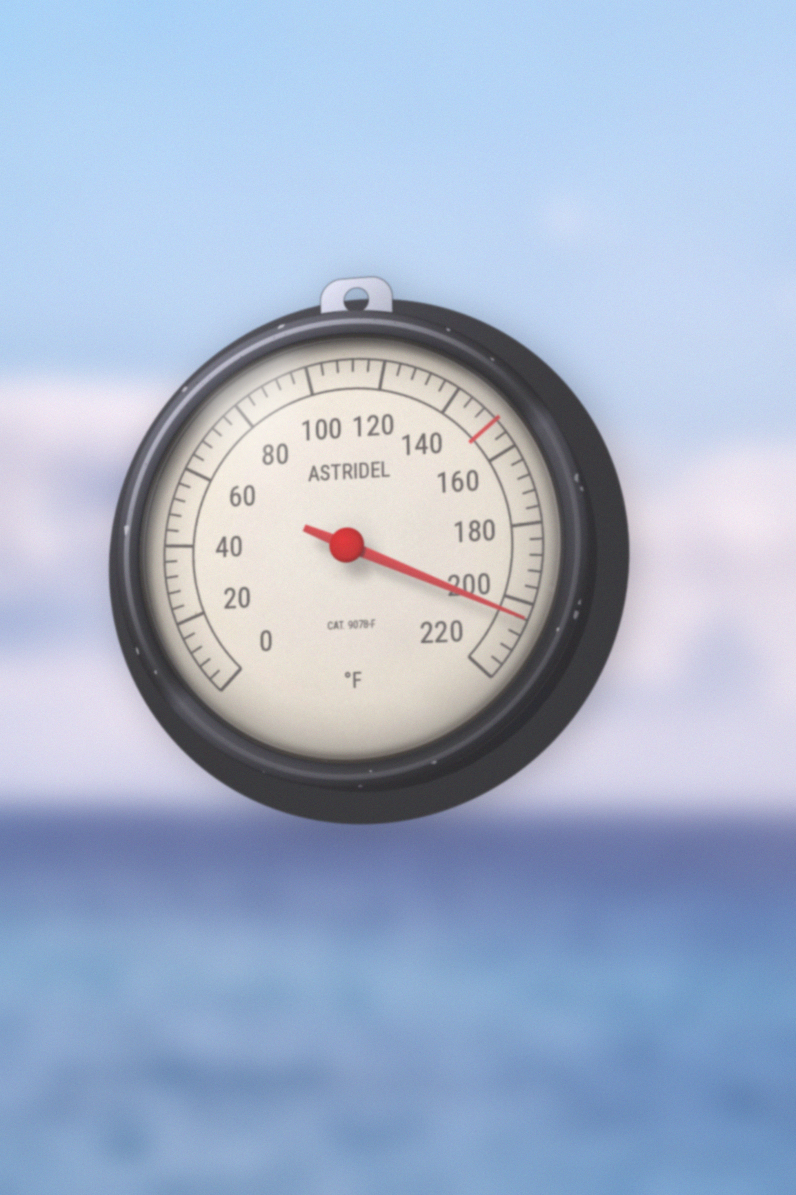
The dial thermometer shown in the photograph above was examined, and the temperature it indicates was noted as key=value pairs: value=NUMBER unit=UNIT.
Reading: value=204 unit=°F
